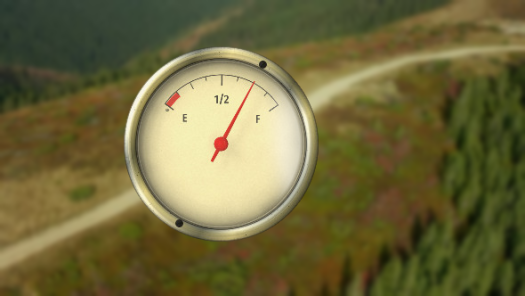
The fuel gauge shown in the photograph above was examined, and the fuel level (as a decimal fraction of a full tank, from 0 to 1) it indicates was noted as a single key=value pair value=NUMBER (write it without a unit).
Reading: value=0.75
